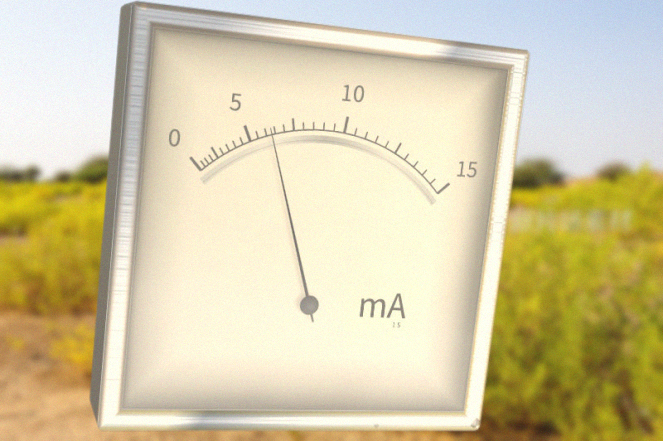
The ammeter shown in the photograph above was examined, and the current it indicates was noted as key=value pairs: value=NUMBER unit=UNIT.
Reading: value=6.25 unit=mA
